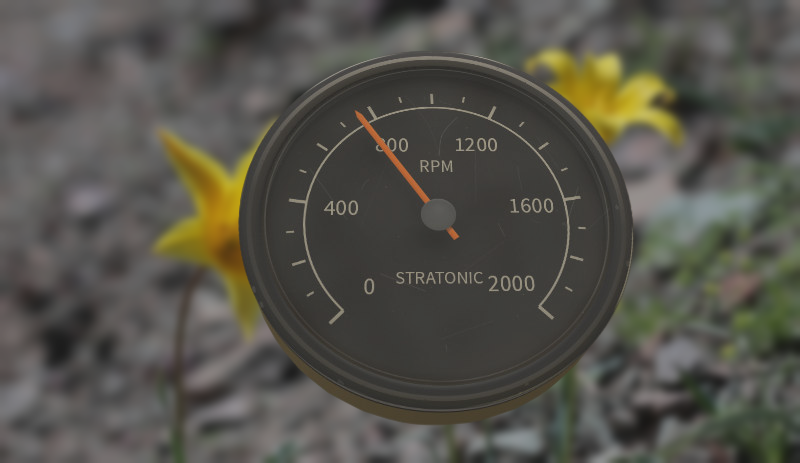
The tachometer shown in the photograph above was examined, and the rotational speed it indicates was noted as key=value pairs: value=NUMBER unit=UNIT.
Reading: value=750 unit=rpm
